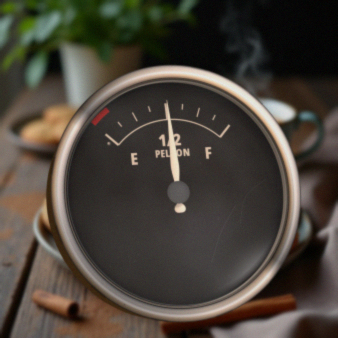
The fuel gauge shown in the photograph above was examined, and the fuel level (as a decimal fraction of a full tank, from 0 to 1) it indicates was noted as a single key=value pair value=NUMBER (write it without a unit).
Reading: value=0.5
